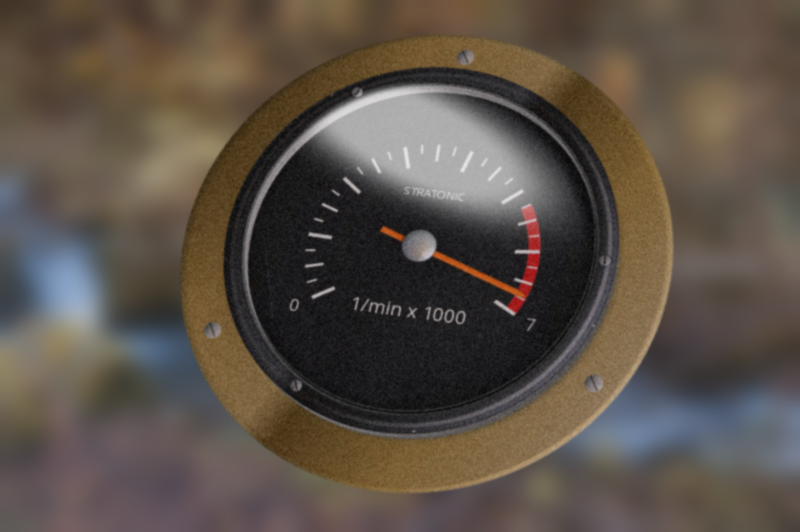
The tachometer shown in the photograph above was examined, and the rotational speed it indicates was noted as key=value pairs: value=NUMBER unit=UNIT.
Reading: value=6750 unit=rpm
